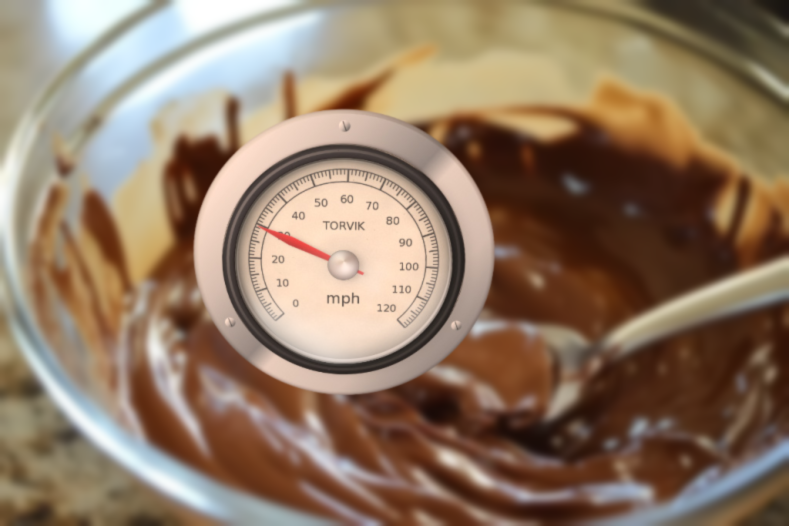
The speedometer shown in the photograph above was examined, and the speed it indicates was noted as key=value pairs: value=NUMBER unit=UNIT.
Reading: value=30 unit=mph
